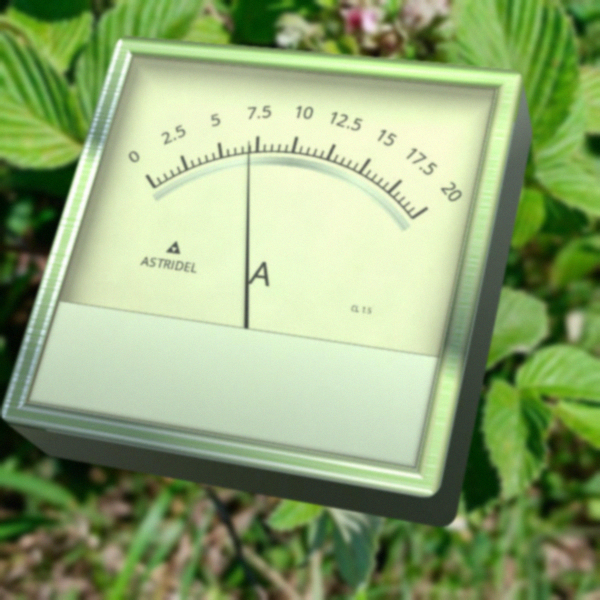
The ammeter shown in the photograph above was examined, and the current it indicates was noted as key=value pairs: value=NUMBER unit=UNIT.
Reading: value=7 unit=A
